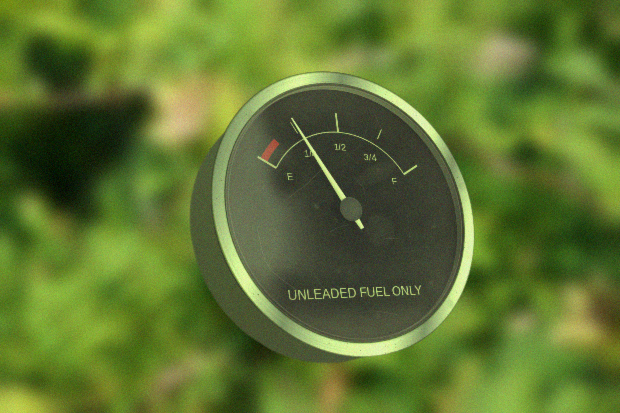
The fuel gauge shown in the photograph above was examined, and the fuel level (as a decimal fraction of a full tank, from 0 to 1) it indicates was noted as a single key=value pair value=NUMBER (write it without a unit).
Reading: value=0.25
